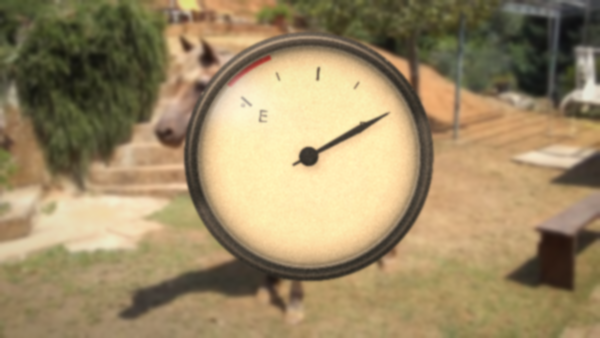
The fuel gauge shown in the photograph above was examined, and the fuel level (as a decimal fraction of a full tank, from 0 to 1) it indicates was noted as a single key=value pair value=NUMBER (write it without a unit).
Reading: value=1
